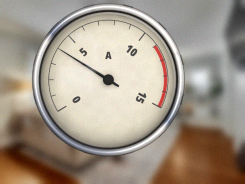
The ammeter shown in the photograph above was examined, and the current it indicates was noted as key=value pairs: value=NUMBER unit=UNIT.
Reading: value=4 unit=A
